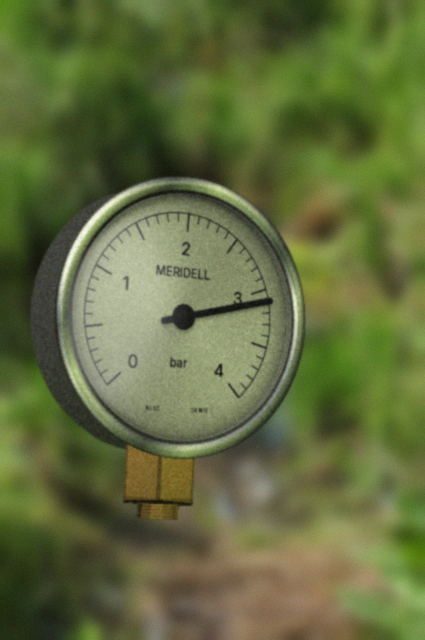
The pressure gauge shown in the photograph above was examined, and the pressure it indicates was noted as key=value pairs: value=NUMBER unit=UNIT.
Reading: value=3.1 unit=bar
